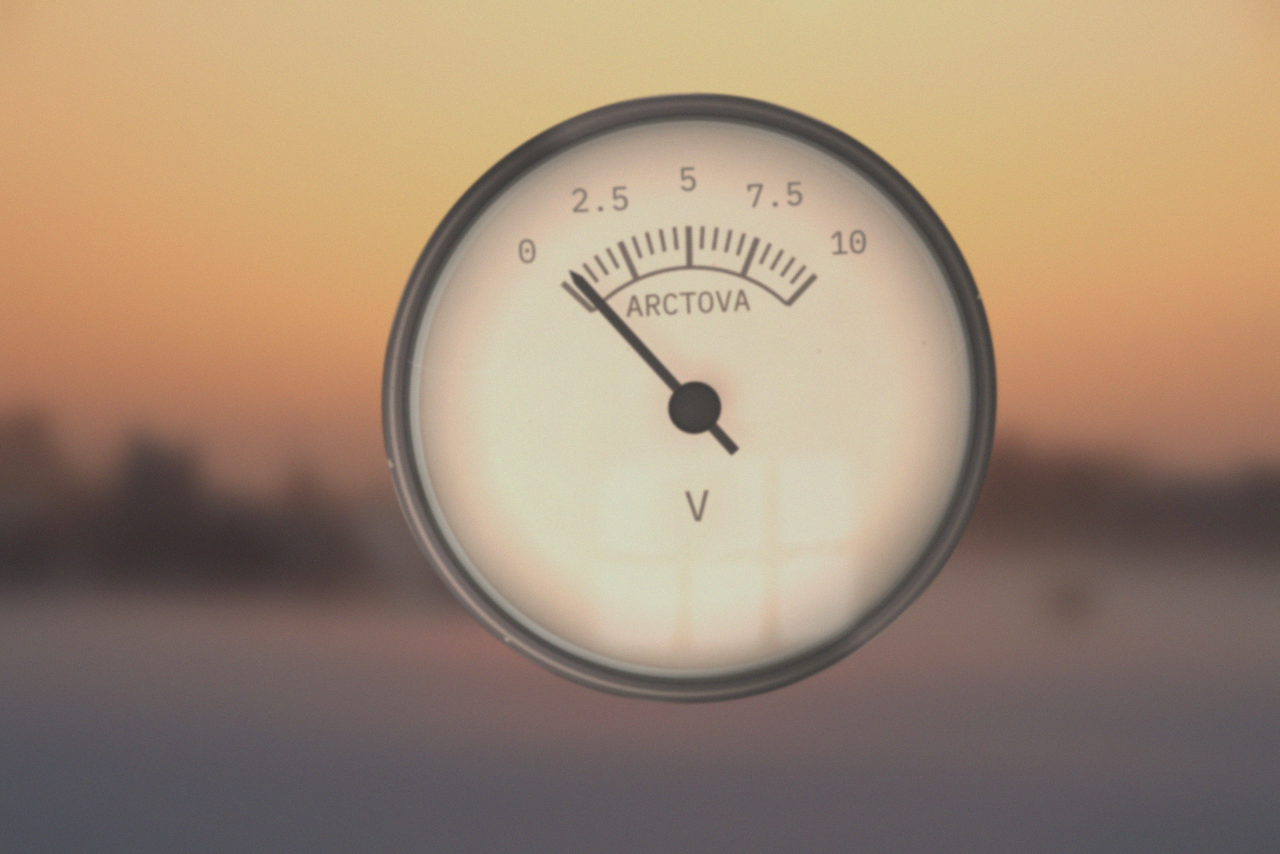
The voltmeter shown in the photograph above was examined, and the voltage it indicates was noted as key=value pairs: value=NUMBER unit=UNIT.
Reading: value=0.5 unit=V
